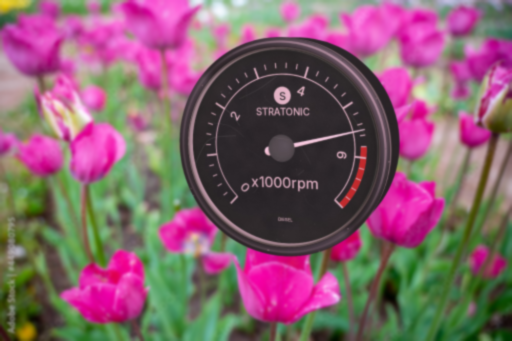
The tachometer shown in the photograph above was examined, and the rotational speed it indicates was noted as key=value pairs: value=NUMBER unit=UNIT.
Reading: value=5500 unit=rpm
